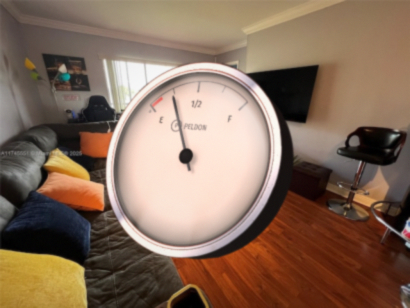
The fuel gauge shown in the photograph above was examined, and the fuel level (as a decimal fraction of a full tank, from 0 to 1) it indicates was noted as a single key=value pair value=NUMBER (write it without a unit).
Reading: value=0.25
